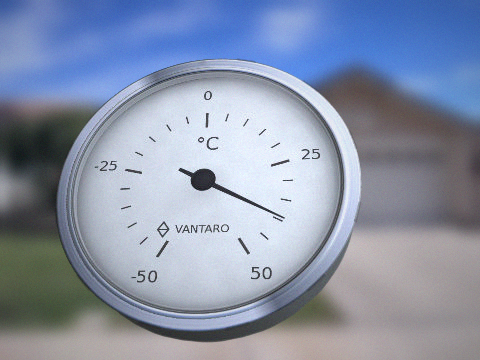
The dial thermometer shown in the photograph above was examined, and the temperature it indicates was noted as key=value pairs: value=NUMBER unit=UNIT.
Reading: value=40 unit=°C
